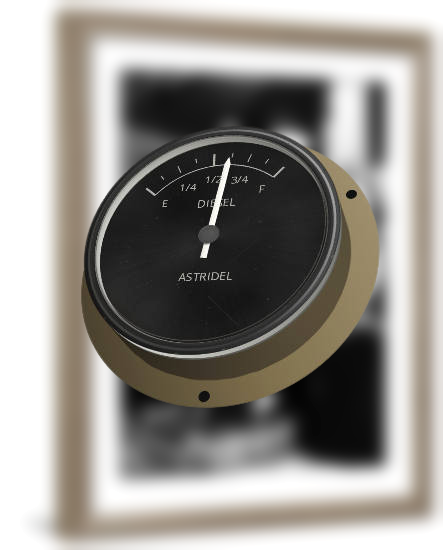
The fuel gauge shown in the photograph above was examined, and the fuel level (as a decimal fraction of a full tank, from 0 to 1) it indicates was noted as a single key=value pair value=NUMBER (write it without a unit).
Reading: value=0.625
